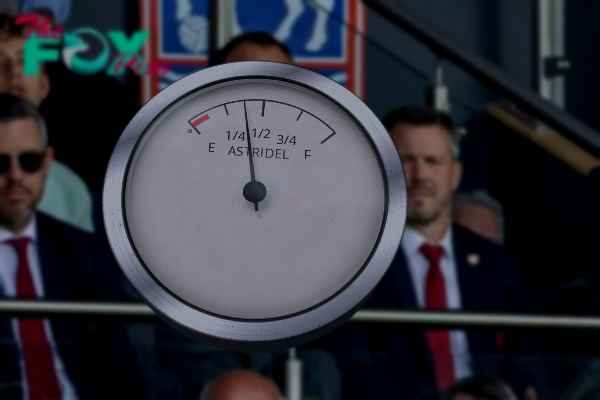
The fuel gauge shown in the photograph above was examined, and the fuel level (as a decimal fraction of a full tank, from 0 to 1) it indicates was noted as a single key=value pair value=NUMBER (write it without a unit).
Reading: value=0.375
